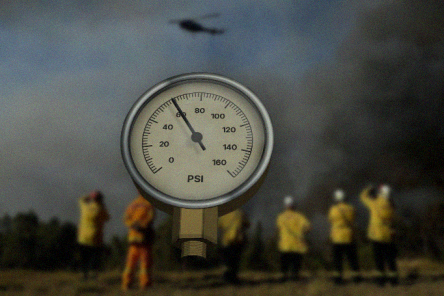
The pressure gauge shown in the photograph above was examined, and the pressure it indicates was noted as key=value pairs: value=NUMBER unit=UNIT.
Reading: value=60 unit=psi
